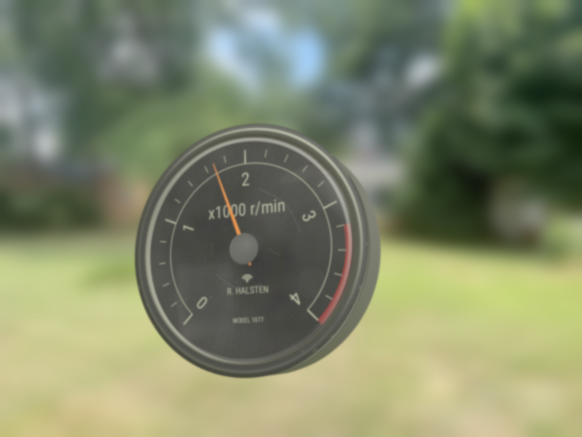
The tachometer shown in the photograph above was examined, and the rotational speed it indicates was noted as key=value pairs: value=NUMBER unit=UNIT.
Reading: value=1700 unit=rpm
